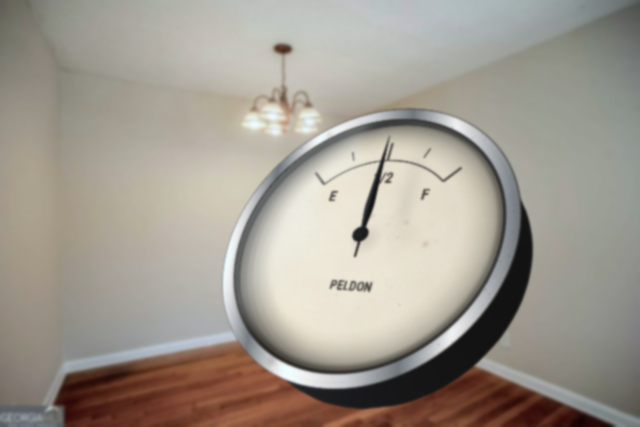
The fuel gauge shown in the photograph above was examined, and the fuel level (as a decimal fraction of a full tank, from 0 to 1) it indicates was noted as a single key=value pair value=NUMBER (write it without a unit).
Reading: value=0.5
